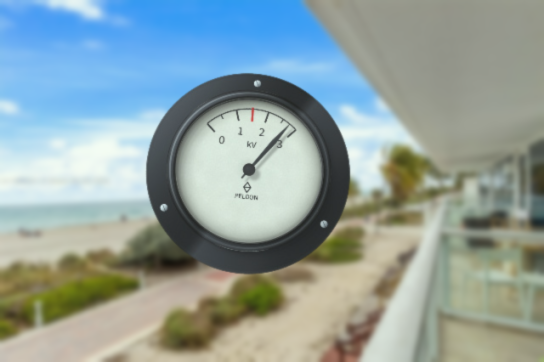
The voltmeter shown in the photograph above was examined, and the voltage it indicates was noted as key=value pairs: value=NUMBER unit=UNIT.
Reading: value=2.75 unit=kV
